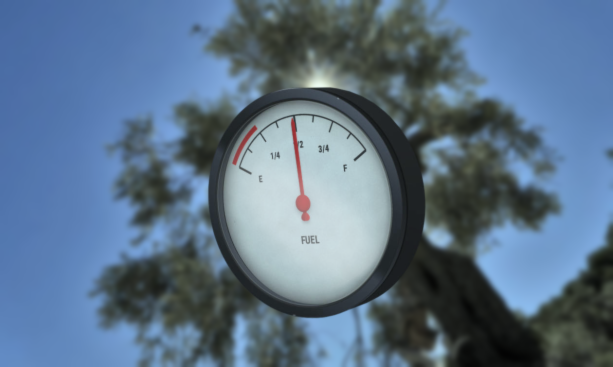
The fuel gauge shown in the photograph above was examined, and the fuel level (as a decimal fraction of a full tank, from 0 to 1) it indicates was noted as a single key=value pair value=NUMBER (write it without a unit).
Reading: value=0.5
